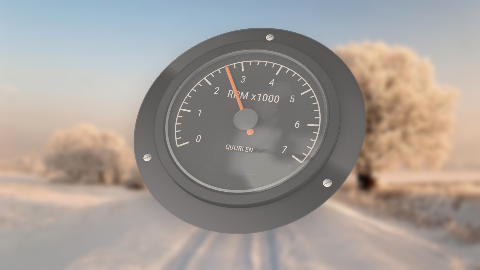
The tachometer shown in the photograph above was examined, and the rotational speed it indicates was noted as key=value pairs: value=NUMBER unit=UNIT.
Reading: value=2600 unit=rpm
